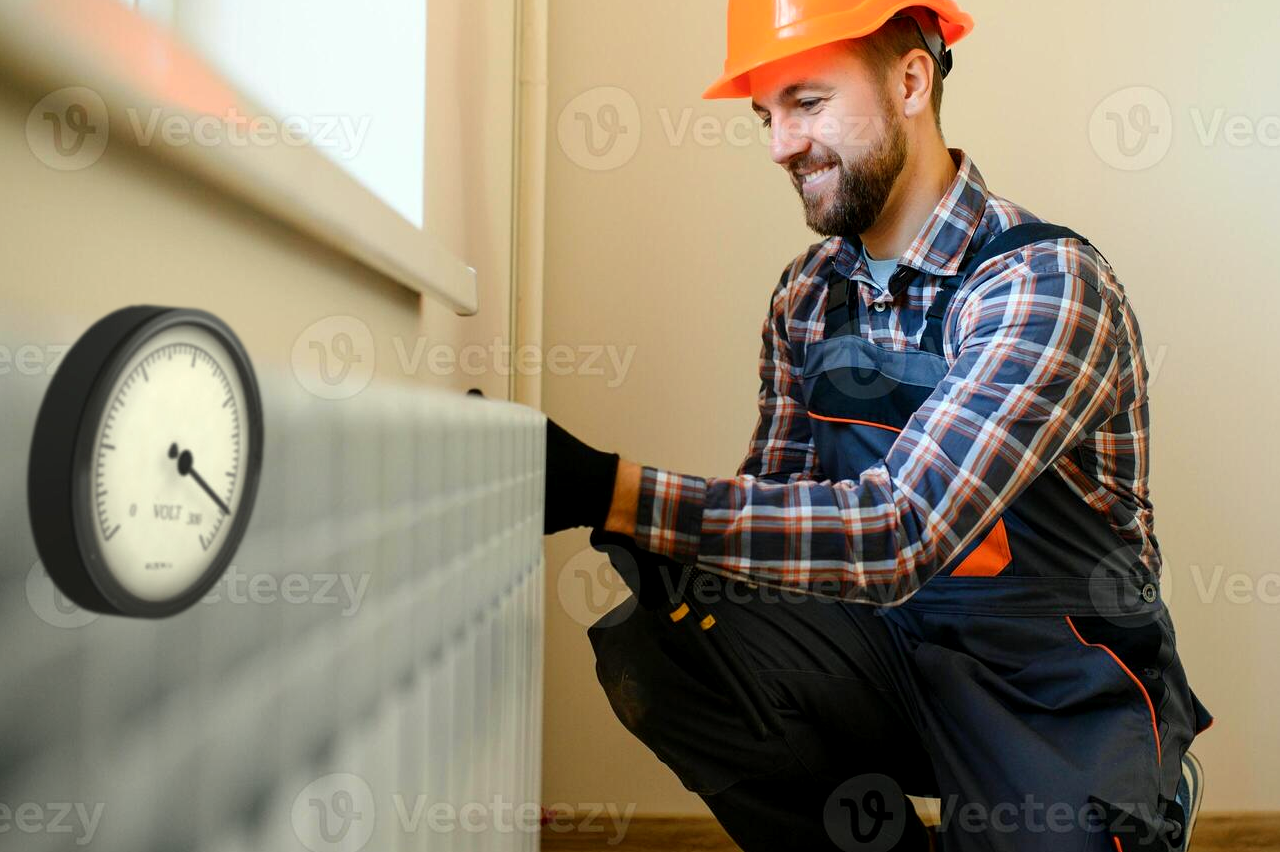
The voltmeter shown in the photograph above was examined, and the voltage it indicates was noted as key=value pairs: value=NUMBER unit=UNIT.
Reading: value=275 unit=V
